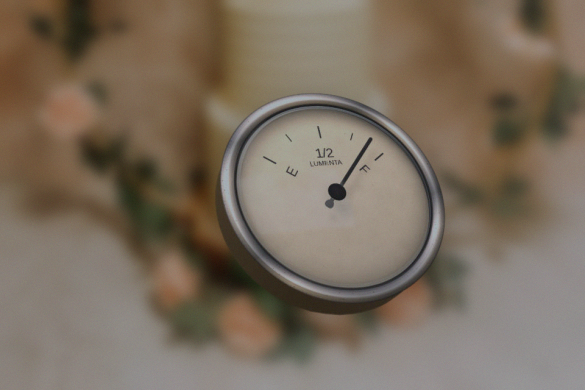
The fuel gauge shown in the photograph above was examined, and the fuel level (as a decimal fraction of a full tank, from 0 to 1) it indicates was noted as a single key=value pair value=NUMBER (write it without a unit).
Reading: value=0.875
